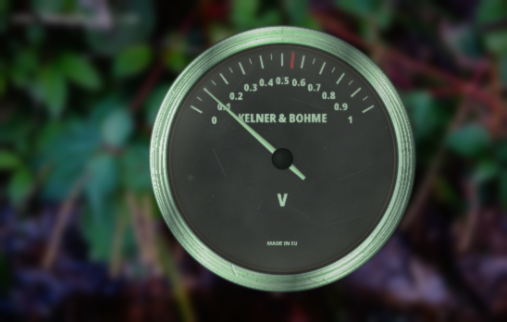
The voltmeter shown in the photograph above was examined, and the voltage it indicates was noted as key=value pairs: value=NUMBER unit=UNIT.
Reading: value=0.1 unit=V
